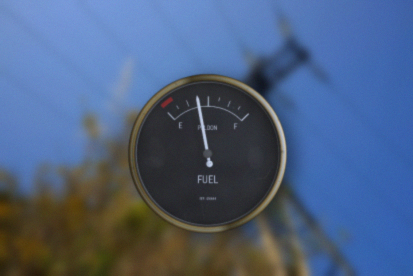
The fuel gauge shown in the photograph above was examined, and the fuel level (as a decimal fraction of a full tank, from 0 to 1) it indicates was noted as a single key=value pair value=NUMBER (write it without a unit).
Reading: value=0.375
